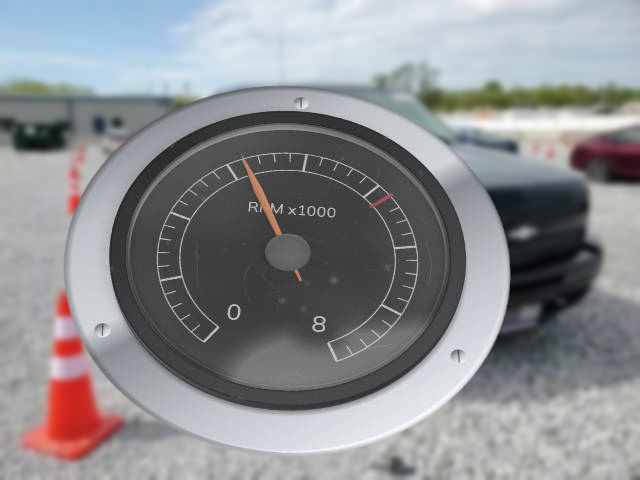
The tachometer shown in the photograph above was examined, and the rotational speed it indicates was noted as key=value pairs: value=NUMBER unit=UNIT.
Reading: value=3200 unit=rpm
